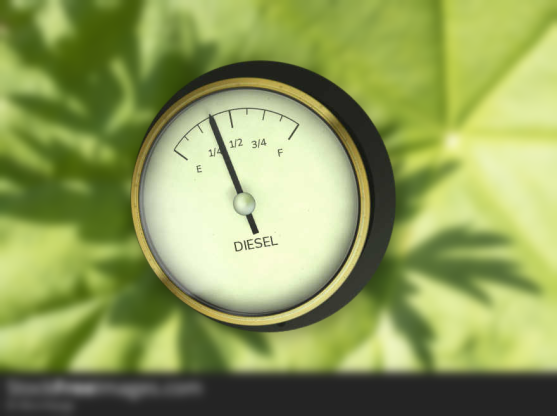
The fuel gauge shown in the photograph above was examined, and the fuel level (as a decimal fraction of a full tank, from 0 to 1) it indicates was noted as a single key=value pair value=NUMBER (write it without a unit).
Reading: value=0.375
